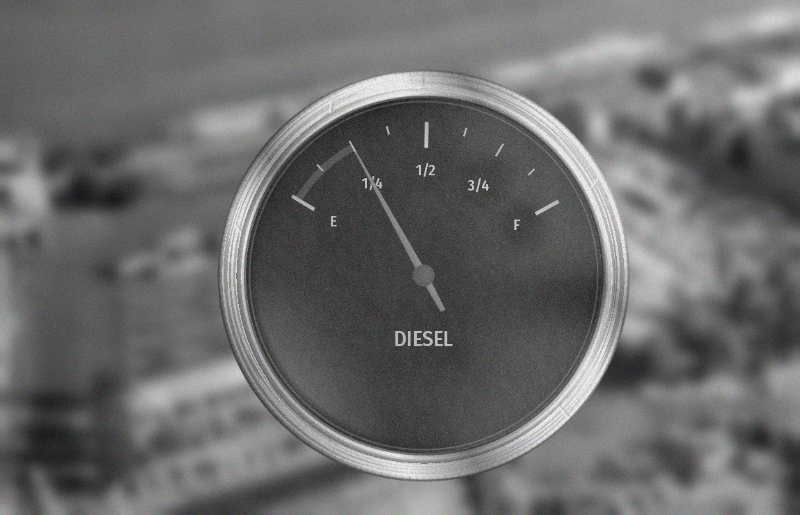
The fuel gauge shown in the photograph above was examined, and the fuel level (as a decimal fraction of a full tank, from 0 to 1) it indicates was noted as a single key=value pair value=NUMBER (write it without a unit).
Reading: value=0.25
